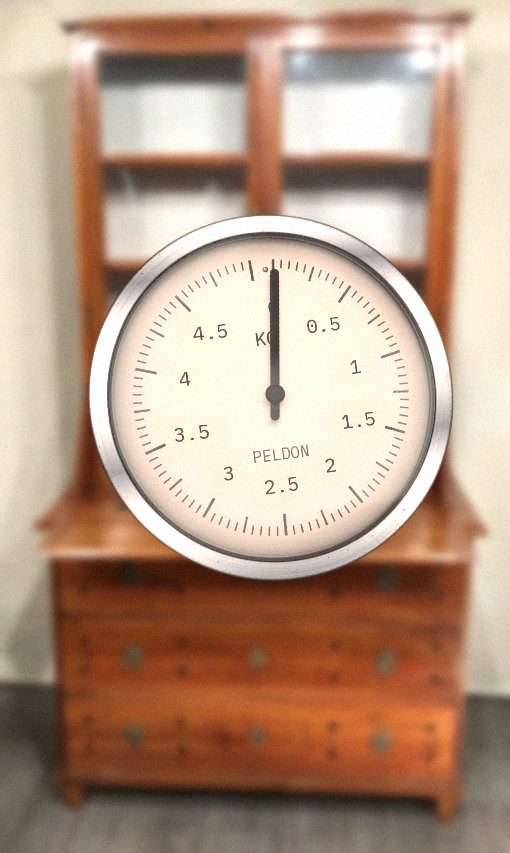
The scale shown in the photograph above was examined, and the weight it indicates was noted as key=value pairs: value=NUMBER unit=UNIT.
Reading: value=0 unit=kg
